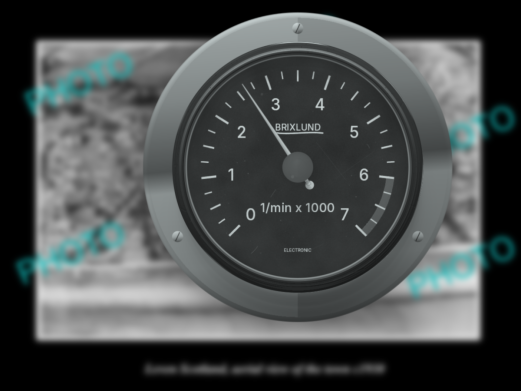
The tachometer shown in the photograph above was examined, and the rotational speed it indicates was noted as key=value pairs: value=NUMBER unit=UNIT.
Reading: value=2625 unit=rpm
